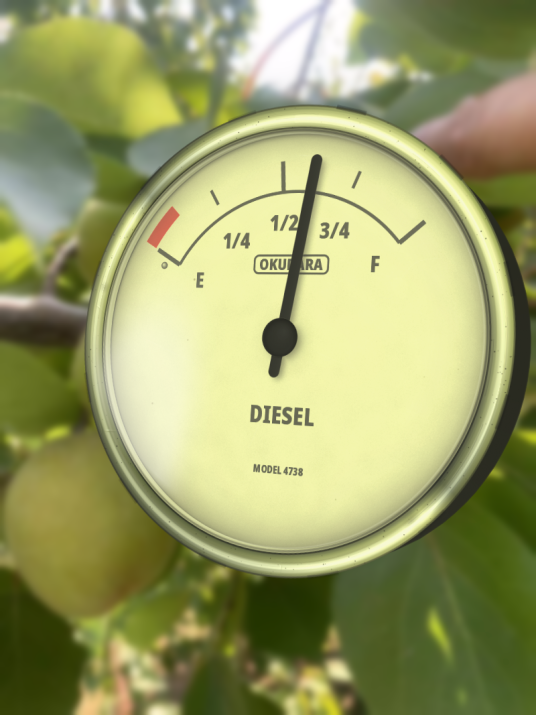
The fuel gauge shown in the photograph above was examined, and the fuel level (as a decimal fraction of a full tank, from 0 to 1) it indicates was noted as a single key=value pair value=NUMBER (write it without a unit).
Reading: value=0.625
